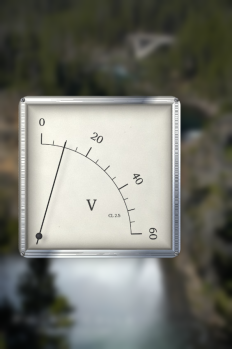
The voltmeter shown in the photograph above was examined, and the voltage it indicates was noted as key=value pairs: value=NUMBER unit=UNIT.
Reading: value=10 unit=V
